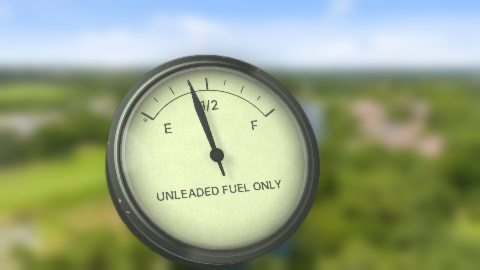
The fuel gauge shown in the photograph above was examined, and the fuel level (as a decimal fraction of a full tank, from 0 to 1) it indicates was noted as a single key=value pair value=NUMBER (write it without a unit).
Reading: value=0.375
